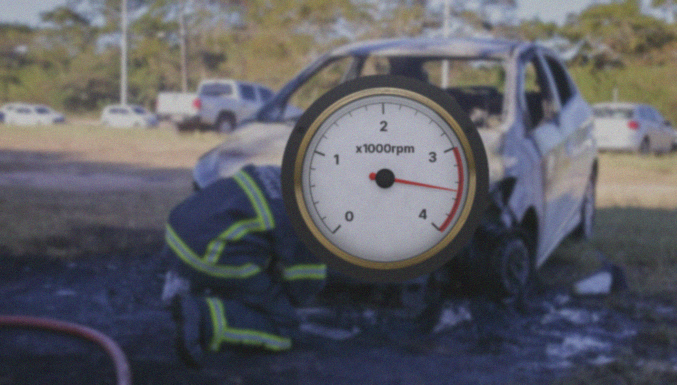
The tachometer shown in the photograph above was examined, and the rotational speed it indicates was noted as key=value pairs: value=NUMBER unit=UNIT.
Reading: value=3500 unit=rpm
